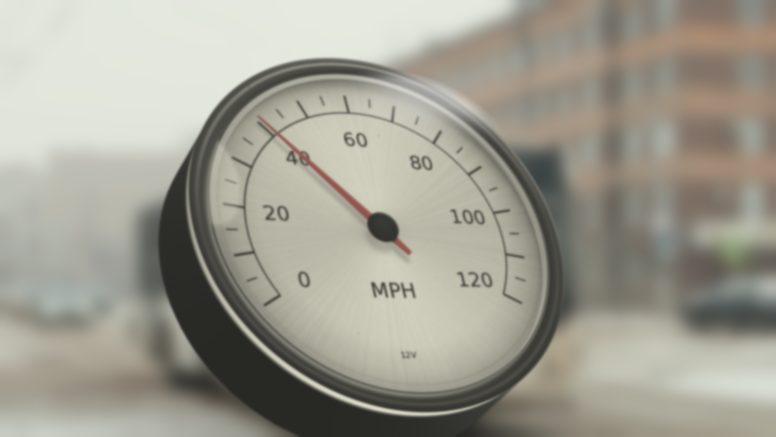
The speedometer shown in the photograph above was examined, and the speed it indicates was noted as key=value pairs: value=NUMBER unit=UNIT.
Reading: value=40 unit=mph
